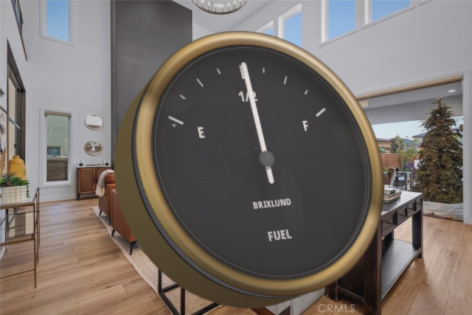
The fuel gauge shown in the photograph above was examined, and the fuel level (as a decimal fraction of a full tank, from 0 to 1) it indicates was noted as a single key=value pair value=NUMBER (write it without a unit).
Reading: value=0.5
